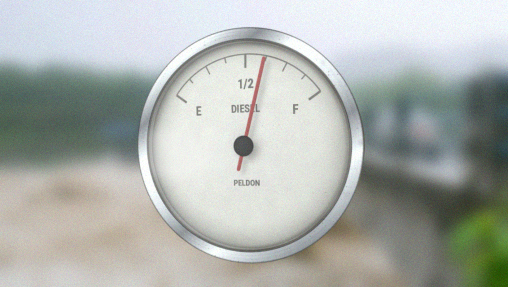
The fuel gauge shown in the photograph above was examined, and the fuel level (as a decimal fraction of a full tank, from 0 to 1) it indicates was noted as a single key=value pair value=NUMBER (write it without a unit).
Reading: value=0.625
